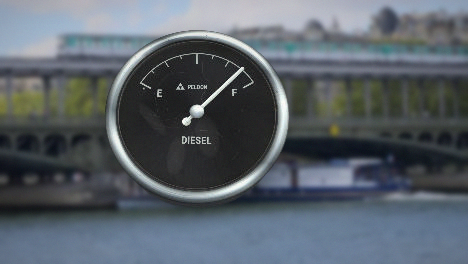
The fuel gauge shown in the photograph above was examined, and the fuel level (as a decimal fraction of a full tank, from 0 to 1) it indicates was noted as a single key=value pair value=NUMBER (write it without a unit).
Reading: value=0.875
